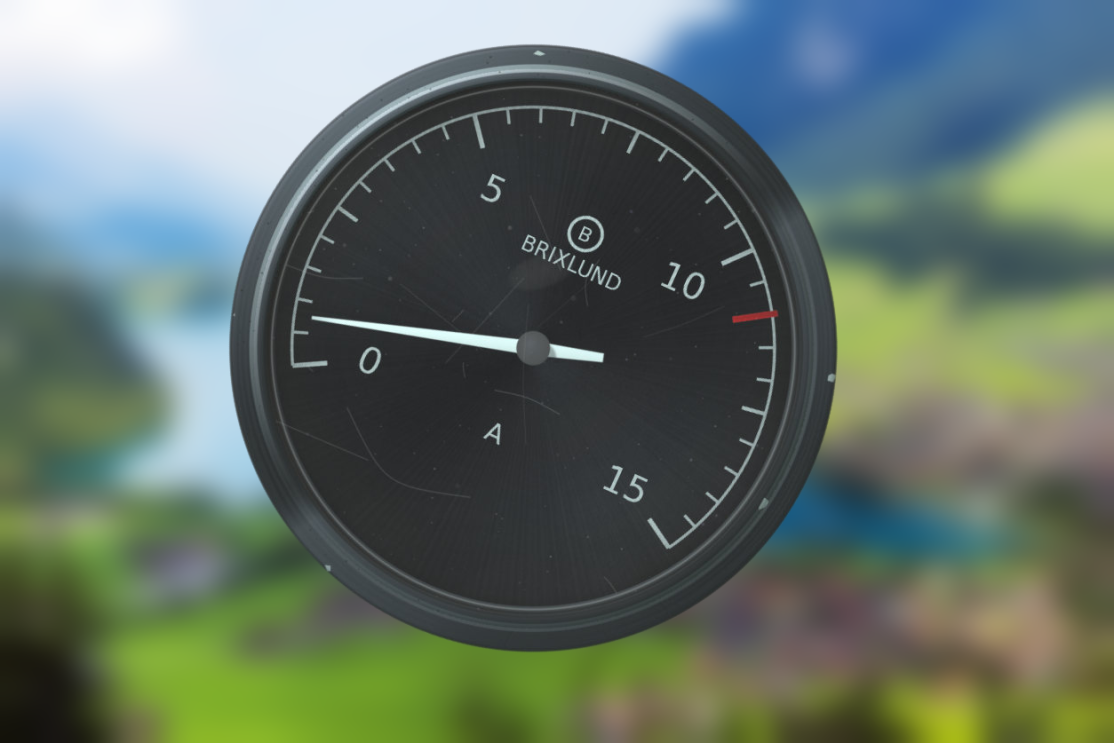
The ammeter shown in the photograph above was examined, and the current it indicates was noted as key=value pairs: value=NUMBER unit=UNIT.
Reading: value=0.75 unit=A
